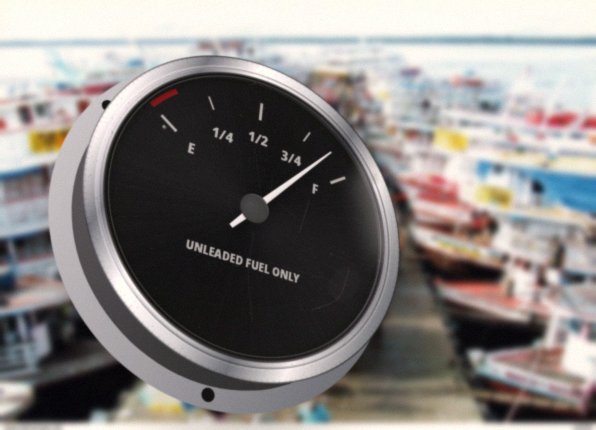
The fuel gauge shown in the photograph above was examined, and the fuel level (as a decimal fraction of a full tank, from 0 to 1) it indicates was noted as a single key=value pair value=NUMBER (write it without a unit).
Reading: value=0.875
